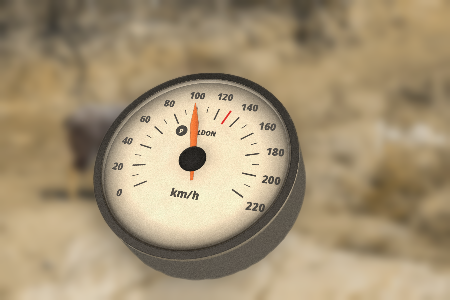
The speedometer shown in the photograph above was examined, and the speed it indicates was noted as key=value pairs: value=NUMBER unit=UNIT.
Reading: value=100 unit=km/h
